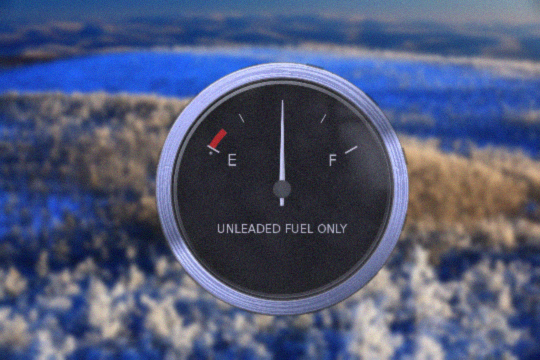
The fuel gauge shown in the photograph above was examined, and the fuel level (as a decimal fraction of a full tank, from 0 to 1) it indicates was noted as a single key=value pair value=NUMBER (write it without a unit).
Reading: value=0.5
